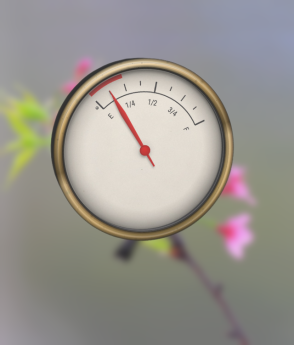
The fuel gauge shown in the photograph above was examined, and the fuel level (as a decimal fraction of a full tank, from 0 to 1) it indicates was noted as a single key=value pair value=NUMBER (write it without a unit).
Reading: value=0.125
